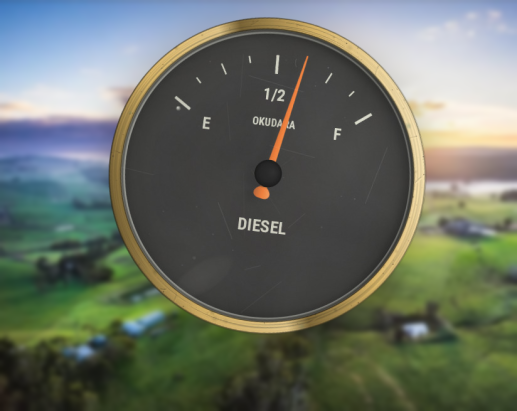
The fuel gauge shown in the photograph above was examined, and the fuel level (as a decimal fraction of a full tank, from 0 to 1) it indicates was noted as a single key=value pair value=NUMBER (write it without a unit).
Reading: value=0.625
